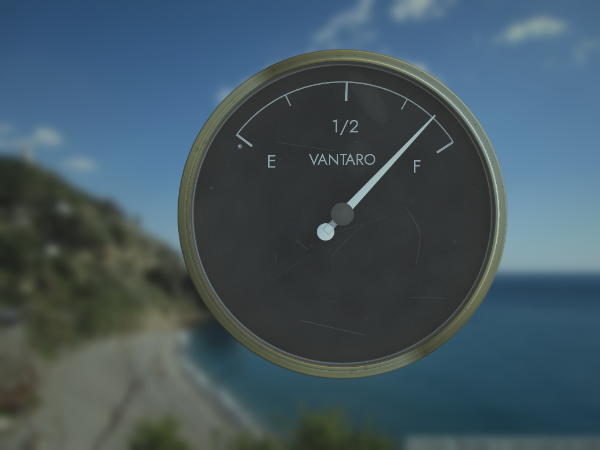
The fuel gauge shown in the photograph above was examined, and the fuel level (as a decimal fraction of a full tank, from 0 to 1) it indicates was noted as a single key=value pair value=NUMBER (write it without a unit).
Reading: value=0.875
